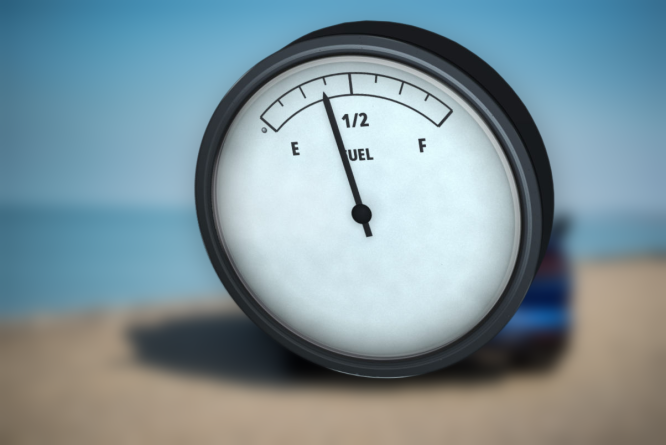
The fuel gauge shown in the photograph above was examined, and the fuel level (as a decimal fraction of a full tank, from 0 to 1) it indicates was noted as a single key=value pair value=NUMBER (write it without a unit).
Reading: value=0.375
